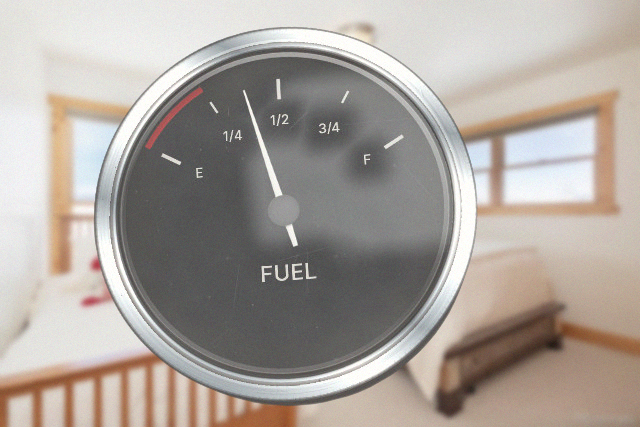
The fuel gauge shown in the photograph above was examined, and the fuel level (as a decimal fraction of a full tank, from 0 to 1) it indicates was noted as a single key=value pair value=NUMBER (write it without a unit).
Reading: value=0.375
